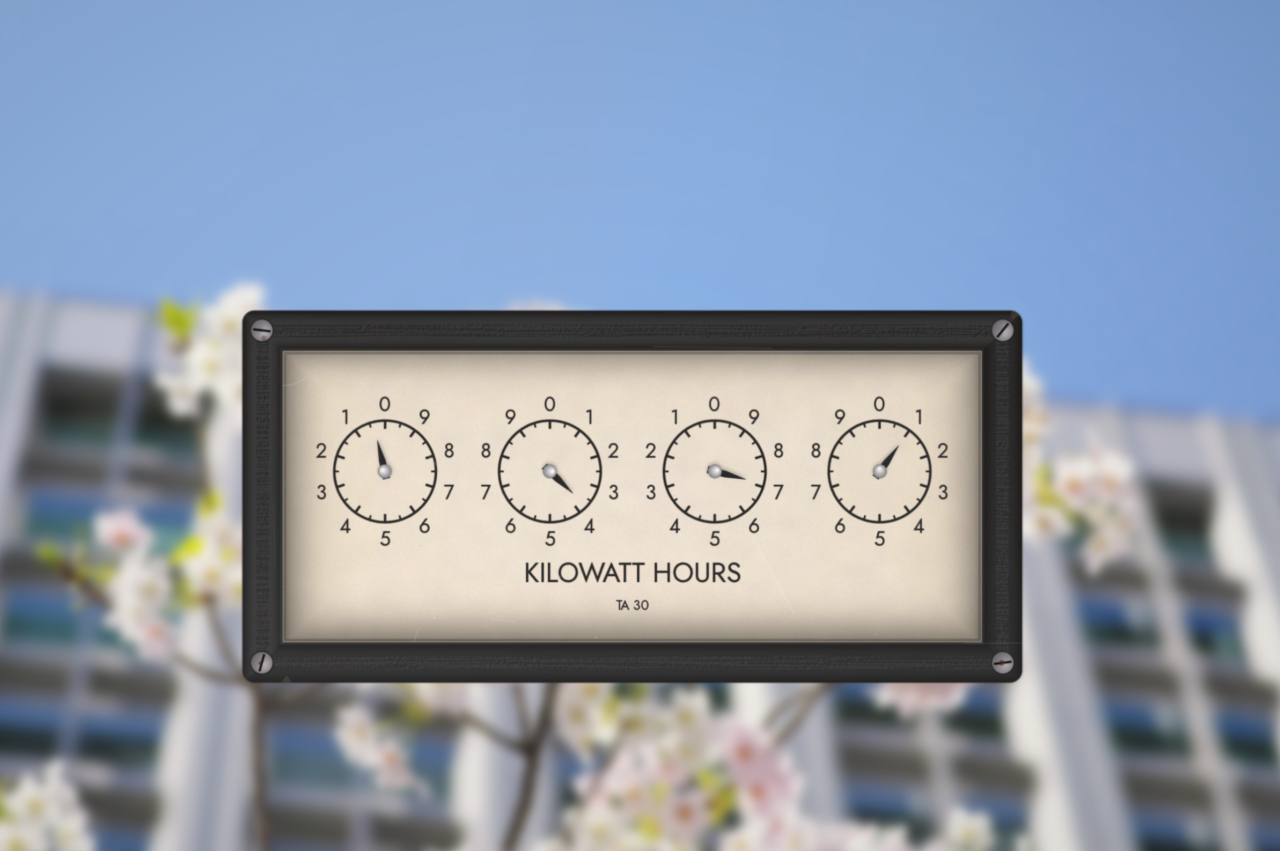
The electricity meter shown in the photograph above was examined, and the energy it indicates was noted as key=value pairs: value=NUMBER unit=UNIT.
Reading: value=371 unit=kWh
